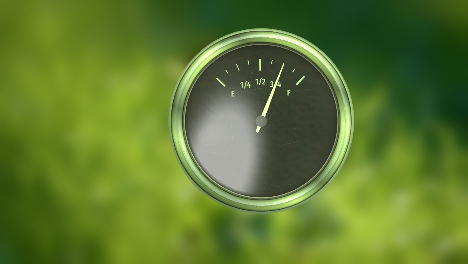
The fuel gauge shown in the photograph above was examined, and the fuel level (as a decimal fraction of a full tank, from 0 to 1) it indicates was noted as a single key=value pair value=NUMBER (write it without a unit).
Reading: value=0.75
